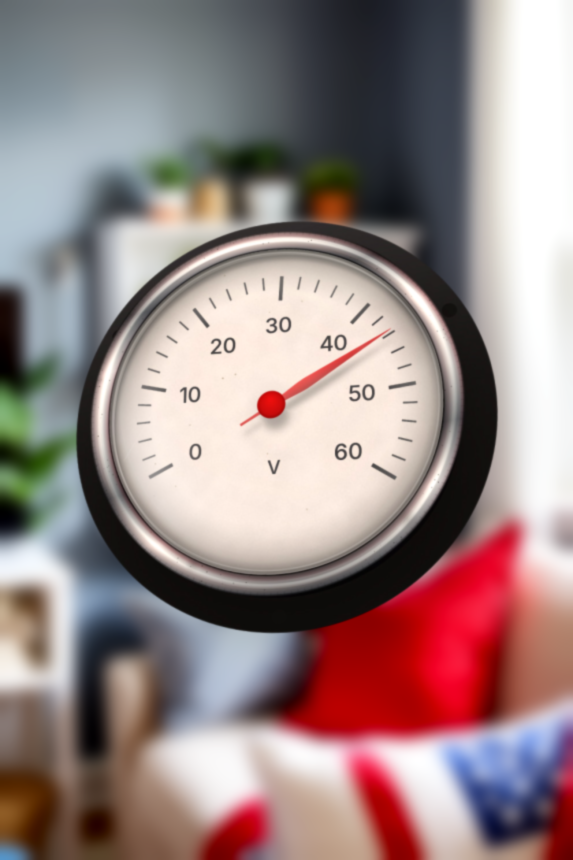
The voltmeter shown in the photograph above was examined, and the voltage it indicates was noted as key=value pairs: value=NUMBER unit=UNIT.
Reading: value=44 unit=V
